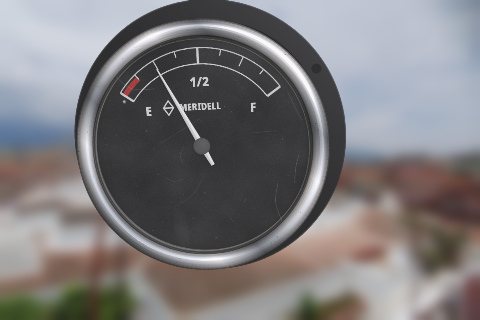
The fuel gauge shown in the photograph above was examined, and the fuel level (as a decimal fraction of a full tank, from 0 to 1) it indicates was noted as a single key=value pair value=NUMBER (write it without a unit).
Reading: value=0.25
